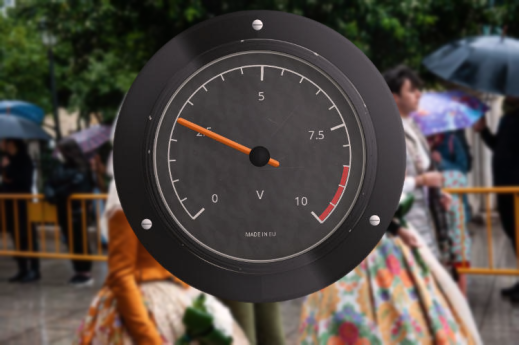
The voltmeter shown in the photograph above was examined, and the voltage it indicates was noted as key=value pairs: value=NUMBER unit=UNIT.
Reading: value=2.5 unit=V
